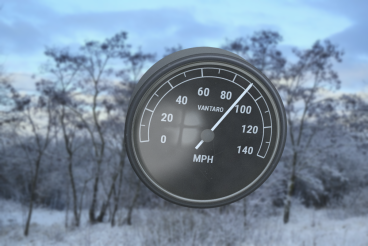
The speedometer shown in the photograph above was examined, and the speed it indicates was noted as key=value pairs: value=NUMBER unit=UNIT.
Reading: value=90 unit=mph
